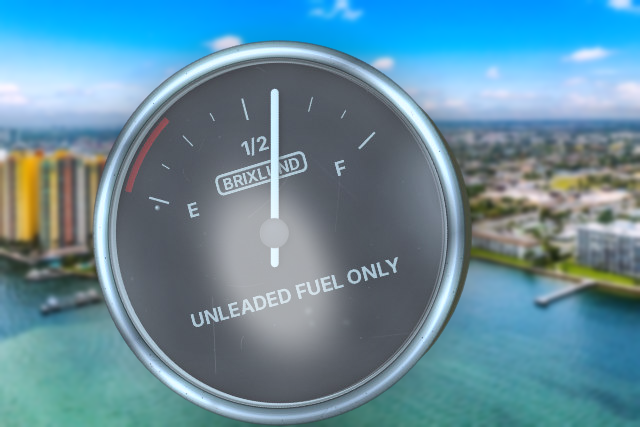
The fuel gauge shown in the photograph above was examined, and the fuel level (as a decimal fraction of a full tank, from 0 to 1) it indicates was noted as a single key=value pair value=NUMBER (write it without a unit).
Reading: value=0.625
